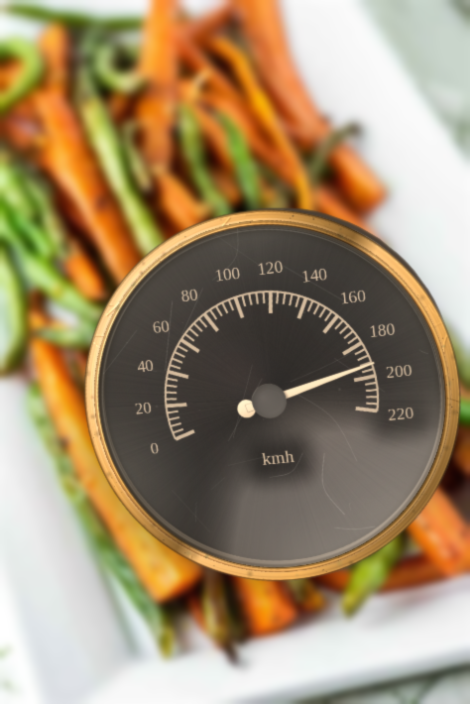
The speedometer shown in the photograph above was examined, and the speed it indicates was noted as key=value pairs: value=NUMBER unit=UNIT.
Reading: value=192 unit=km/h
